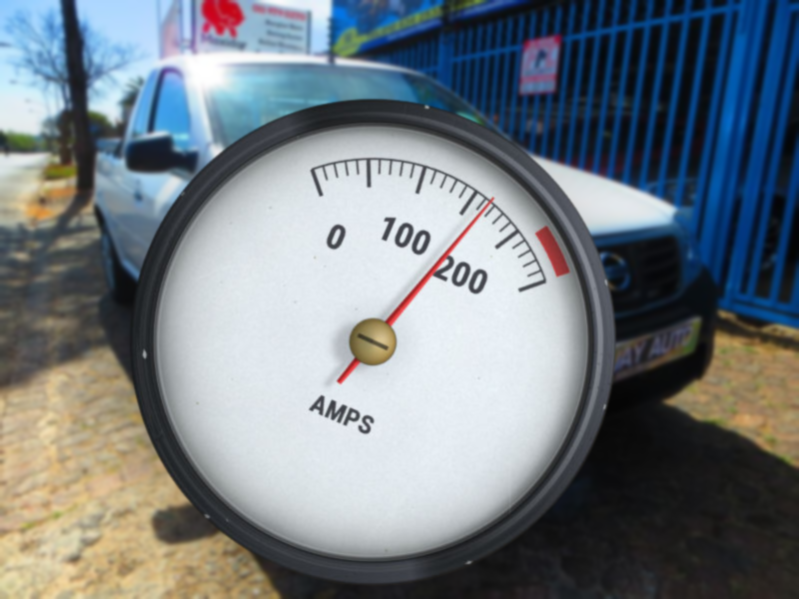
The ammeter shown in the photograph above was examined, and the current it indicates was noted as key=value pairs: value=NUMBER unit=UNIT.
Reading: value=165 unit=A
